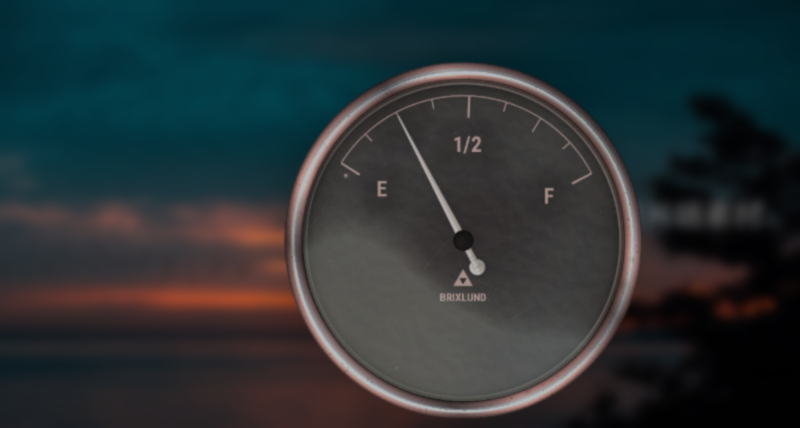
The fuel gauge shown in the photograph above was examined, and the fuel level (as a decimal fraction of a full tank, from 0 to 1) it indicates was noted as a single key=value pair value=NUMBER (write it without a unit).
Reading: value=0.25
